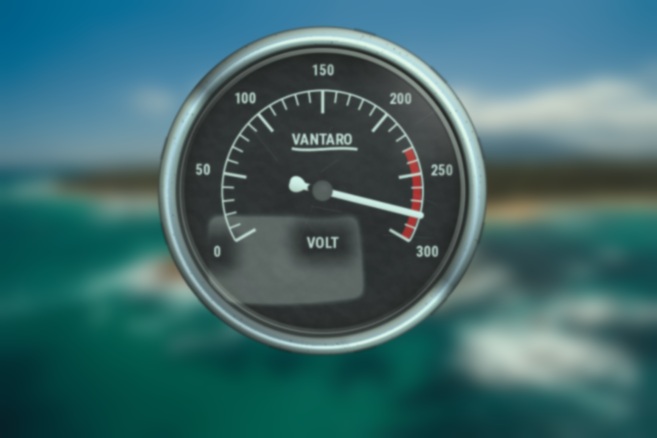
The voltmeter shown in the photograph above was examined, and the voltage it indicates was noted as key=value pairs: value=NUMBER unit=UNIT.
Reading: value=280 unit=V
